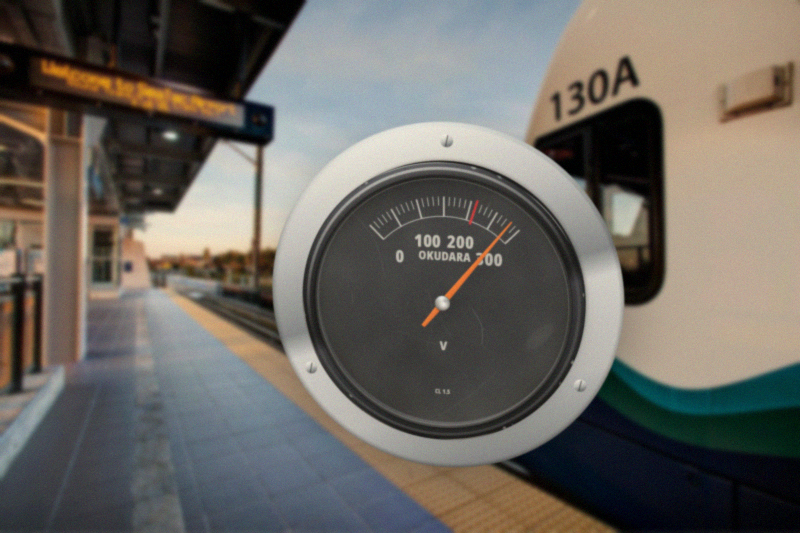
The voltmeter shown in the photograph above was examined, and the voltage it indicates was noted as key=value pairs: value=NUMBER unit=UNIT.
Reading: value=280 unit=V
